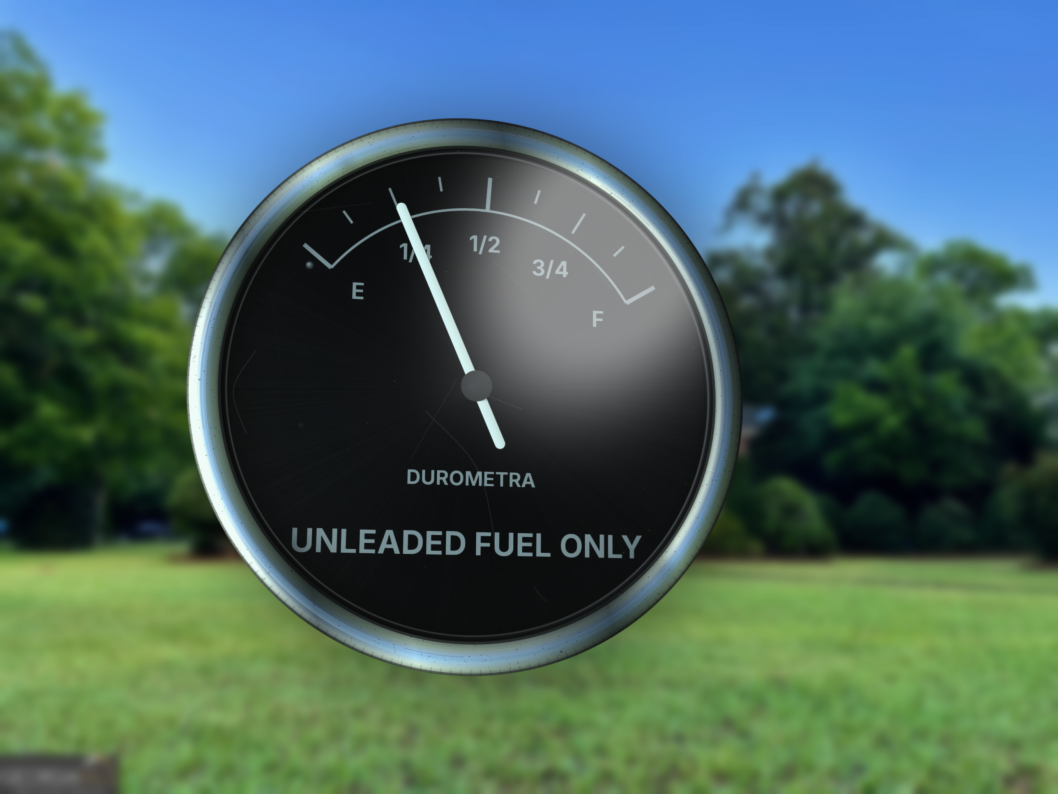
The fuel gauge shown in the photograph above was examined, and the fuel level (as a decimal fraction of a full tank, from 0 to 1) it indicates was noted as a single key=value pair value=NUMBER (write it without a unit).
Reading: value=0.25
